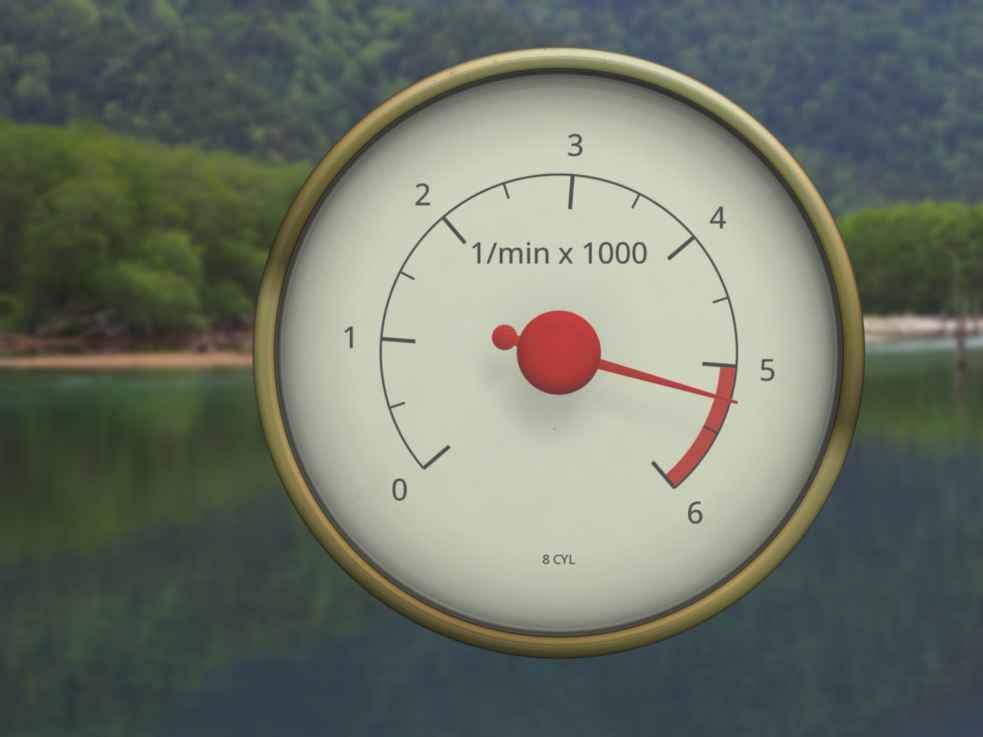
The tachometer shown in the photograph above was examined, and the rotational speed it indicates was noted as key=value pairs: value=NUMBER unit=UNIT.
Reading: value=5250 unit=rpm
